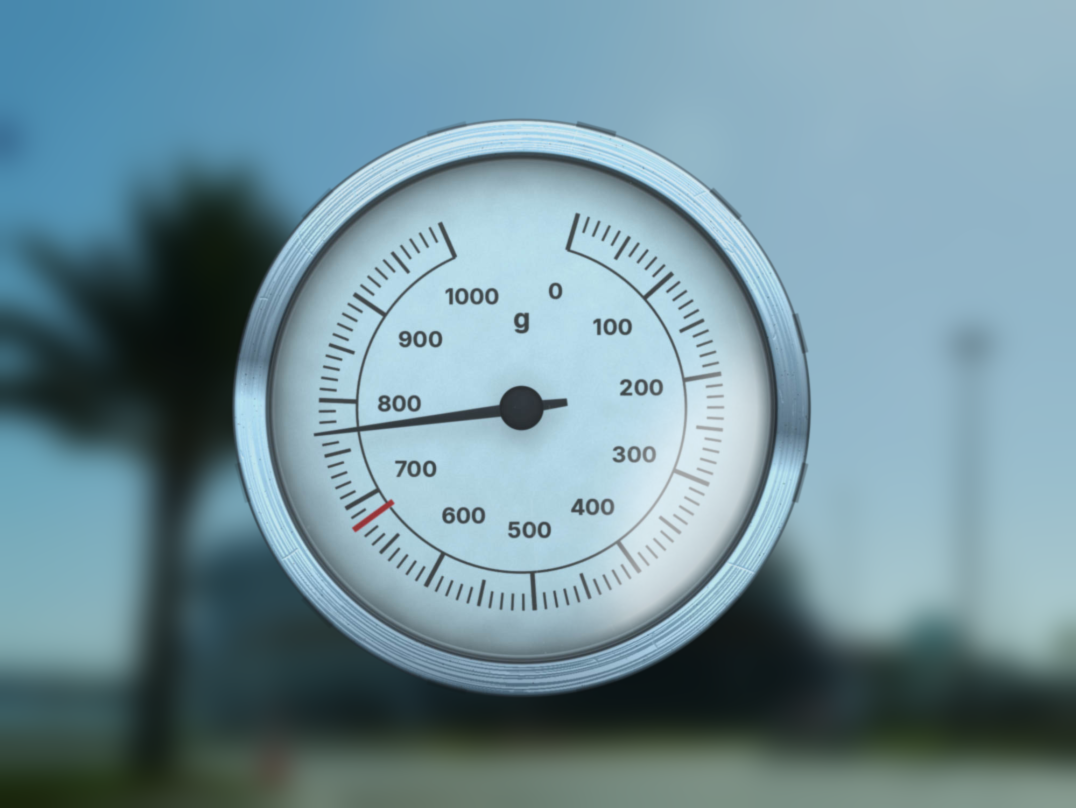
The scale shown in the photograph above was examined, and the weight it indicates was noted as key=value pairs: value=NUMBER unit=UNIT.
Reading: value=770 unit=g
